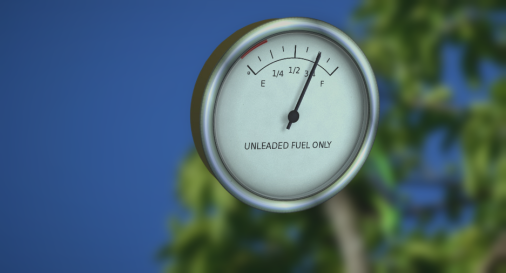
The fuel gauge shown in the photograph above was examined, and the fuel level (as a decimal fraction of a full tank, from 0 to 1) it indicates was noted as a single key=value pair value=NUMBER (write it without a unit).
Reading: value=0.75
